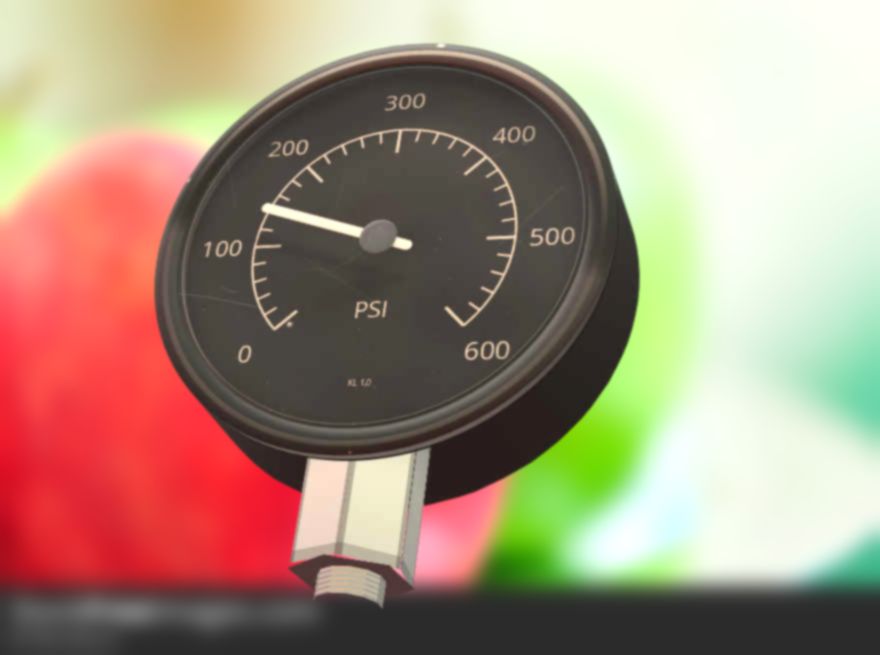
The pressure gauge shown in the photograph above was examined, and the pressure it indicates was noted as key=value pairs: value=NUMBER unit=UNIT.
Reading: value=140 unit=psi
